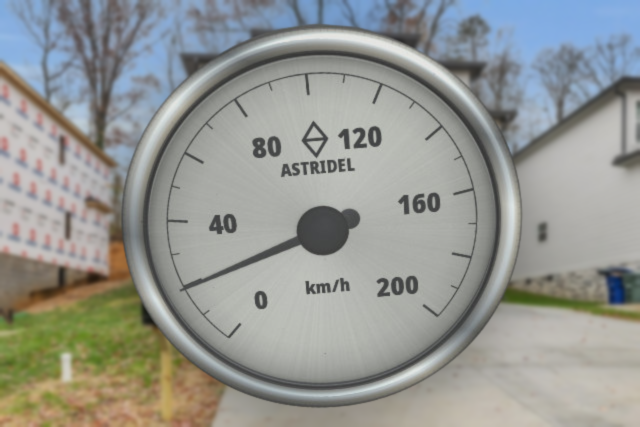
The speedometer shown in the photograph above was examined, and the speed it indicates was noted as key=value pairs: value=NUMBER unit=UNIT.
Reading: value=20 unit=km/h
